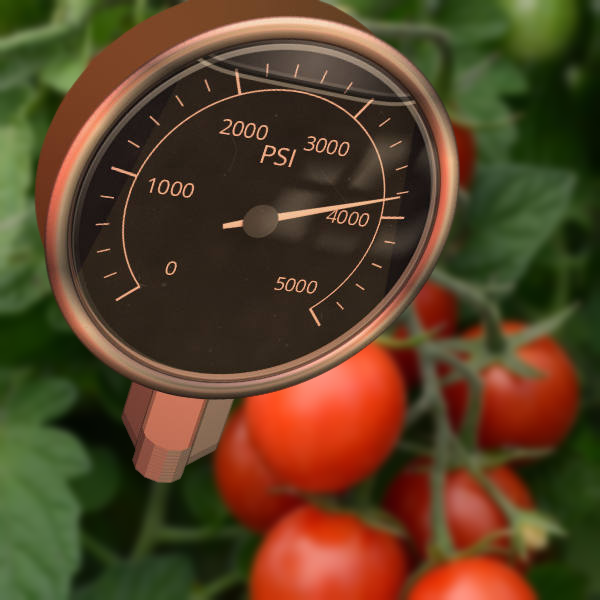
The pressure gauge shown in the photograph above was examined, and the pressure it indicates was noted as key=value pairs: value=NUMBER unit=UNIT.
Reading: value=3800 unit=psi
